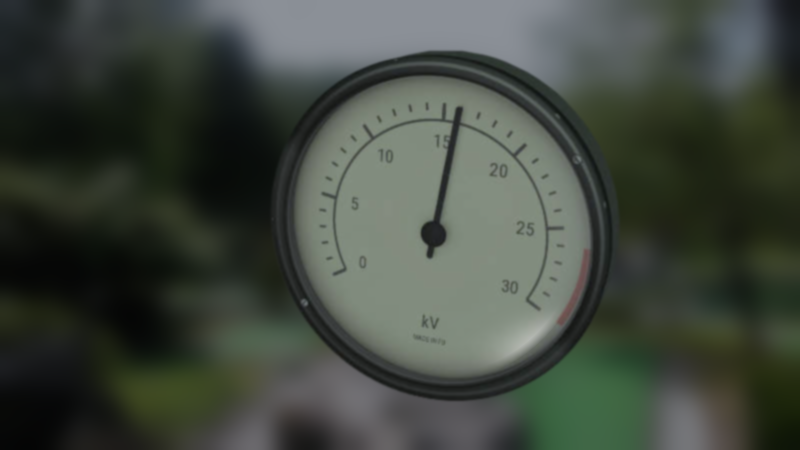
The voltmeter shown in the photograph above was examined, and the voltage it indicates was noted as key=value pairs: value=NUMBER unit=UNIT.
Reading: value=16 unit=kV
